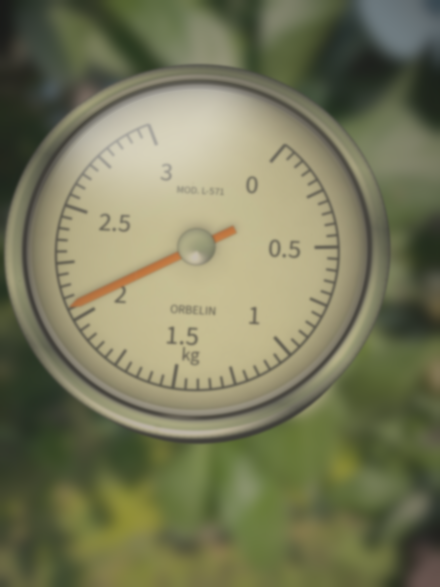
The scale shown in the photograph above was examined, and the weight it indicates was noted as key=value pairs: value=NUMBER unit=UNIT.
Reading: value=2.05 unit=kg
